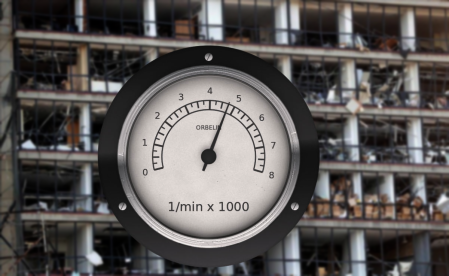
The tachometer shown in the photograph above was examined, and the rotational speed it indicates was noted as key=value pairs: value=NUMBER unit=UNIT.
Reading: value=4750 unit=rpm
